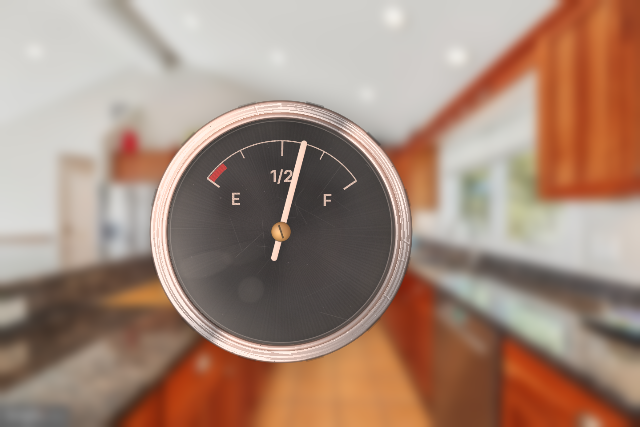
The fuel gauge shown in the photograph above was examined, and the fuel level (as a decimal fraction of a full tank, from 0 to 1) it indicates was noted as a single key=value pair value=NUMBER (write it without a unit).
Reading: value=0.625
